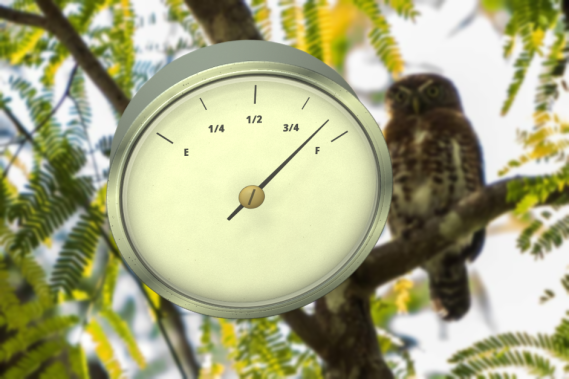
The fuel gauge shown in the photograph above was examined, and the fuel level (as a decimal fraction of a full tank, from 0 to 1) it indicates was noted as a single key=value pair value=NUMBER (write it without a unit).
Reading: value=0.875
